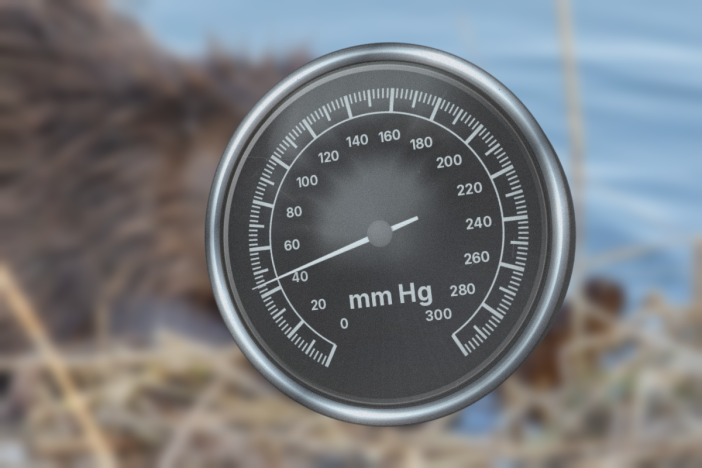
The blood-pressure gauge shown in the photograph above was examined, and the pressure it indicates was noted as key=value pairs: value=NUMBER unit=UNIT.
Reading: value=44 unit=mmHg
